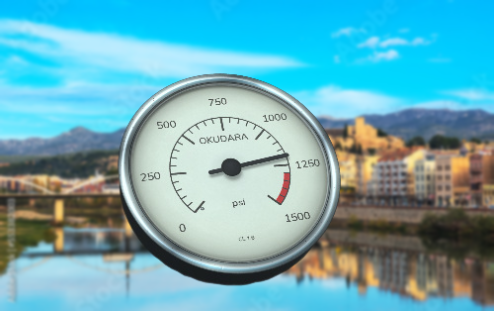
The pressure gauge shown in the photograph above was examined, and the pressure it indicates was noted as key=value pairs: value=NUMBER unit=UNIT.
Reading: value=1200 unit=psi
